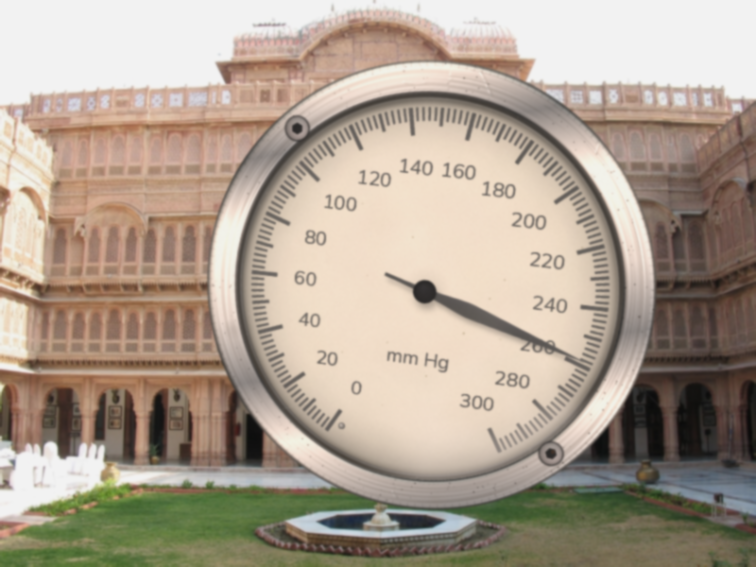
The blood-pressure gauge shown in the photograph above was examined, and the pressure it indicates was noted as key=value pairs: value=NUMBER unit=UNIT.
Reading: value=258 unit=mmHg
